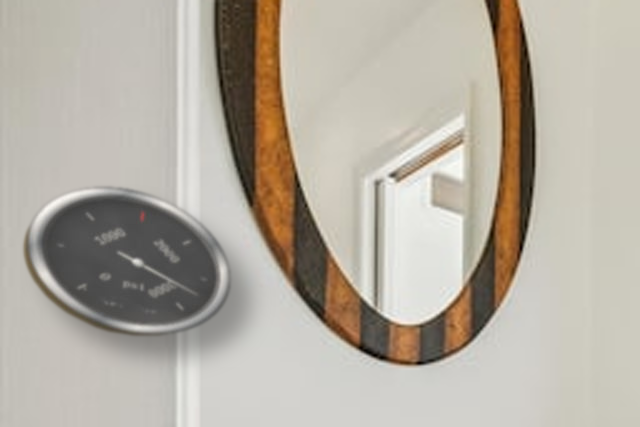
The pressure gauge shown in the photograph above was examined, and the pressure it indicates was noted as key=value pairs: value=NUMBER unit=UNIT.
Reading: value=2750 unit=psi
